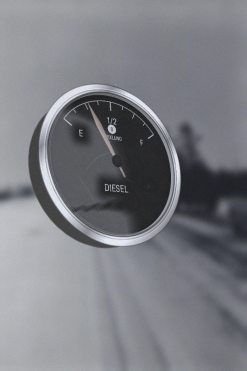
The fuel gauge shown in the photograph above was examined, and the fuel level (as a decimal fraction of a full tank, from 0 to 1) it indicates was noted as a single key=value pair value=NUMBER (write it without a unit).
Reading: value=0.25
